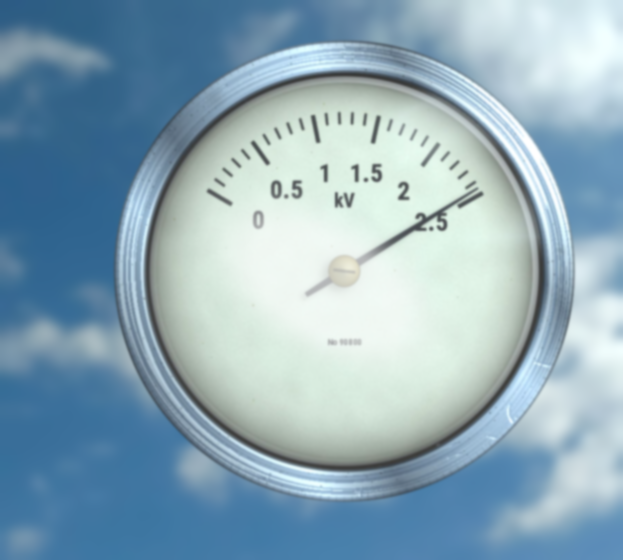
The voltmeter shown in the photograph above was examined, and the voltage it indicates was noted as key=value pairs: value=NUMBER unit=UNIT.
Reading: value=2.45 unit=kV
